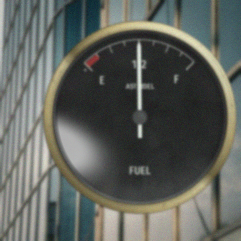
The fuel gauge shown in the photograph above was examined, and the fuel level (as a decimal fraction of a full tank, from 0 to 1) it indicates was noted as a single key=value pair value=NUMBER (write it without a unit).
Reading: value=0.5
